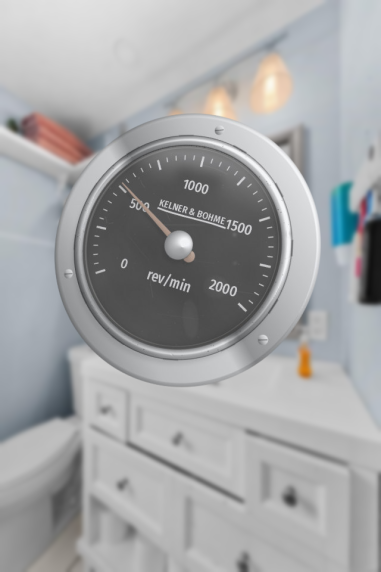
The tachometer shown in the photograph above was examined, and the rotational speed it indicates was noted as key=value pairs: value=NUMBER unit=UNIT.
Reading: value=525 unit=rpm
